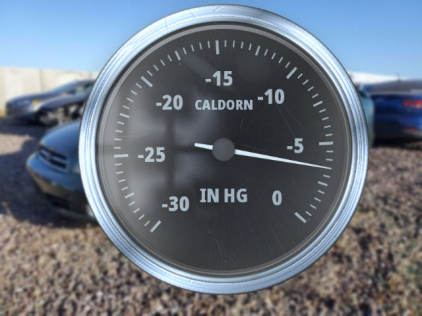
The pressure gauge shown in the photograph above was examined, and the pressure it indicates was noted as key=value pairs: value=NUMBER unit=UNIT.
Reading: value=-3.5 unit=inHg
